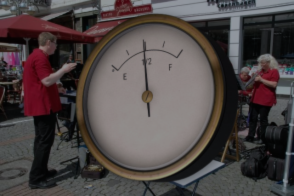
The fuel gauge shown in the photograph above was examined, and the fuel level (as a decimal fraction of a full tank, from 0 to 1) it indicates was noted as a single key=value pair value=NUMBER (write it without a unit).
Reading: value=0.5
